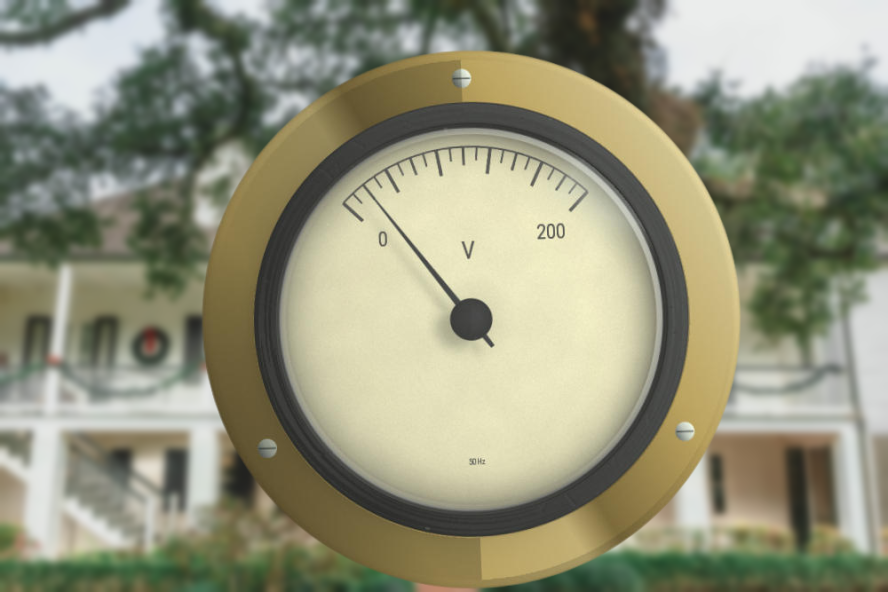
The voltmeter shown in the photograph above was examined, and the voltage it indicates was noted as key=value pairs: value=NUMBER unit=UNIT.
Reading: value=20 unit=V
